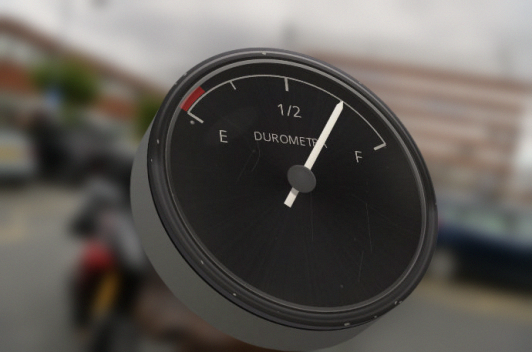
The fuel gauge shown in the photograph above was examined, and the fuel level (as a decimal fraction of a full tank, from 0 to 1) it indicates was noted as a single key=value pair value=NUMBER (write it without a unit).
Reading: value=0.75
